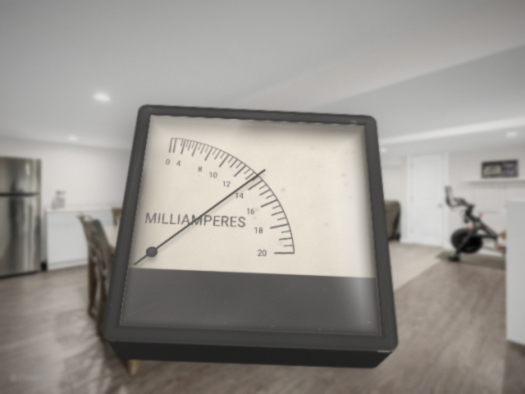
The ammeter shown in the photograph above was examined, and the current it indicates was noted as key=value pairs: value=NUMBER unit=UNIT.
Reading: value=13.5 unit=mA
